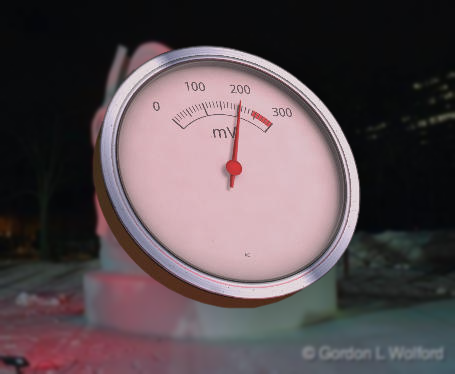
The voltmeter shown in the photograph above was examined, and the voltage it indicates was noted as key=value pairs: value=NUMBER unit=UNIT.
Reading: value=200 unit=mV
